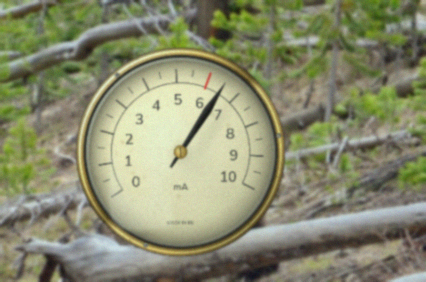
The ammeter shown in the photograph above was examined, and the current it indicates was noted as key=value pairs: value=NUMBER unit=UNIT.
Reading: value=6.5 unit=mA
